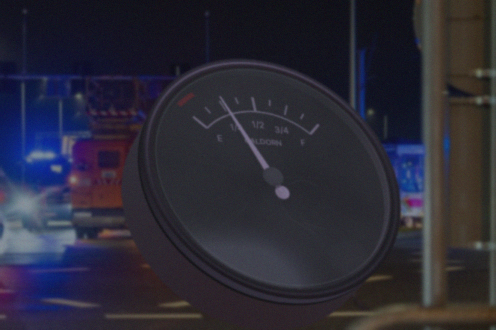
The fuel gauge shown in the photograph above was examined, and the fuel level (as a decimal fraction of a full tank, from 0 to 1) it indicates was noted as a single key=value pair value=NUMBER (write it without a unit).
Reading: value=0.25
